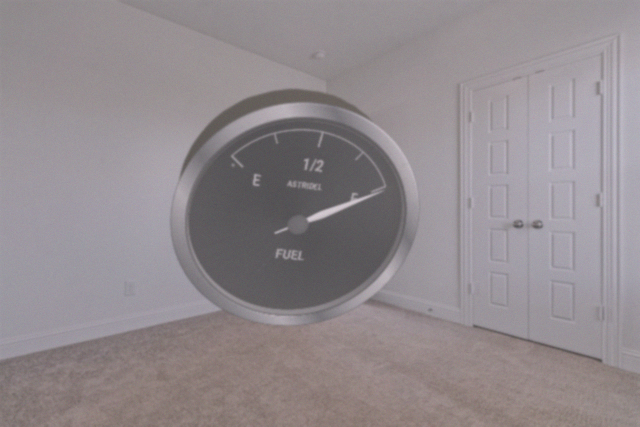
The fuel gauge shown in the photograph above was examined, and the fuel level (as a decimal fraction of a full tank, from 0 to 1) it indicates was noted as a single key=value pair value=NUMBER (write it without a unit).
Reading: value=1
